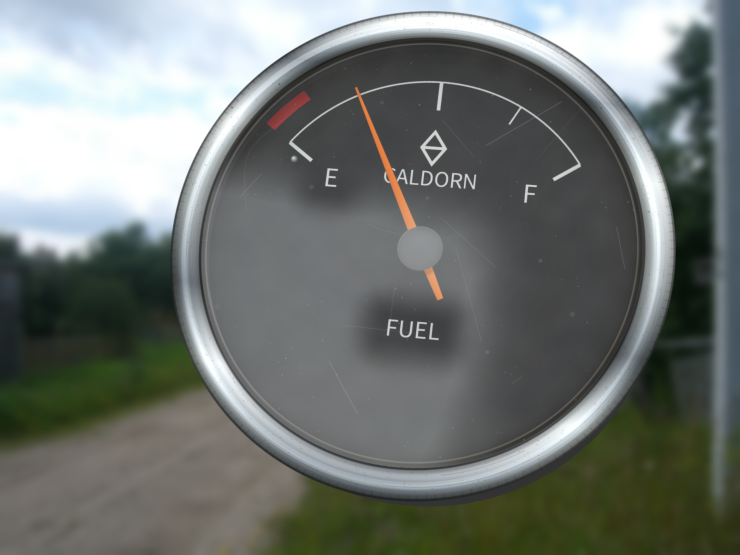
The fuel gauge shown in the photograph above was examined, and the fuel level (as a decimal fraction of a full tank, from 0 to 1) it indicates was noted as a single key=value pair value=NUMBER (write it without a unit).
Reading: value=0.25
